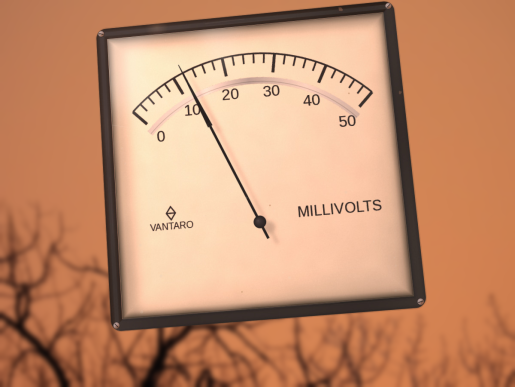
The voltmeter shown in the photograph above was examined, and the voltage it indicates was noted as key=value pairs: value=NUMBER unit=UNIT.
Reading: value=12 unit=mV
